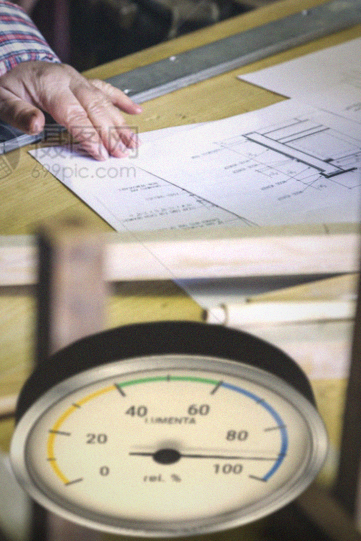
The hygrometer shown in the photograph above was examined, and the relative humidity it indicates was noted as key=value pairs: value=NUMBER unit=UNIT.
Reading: value=90 unit=%
